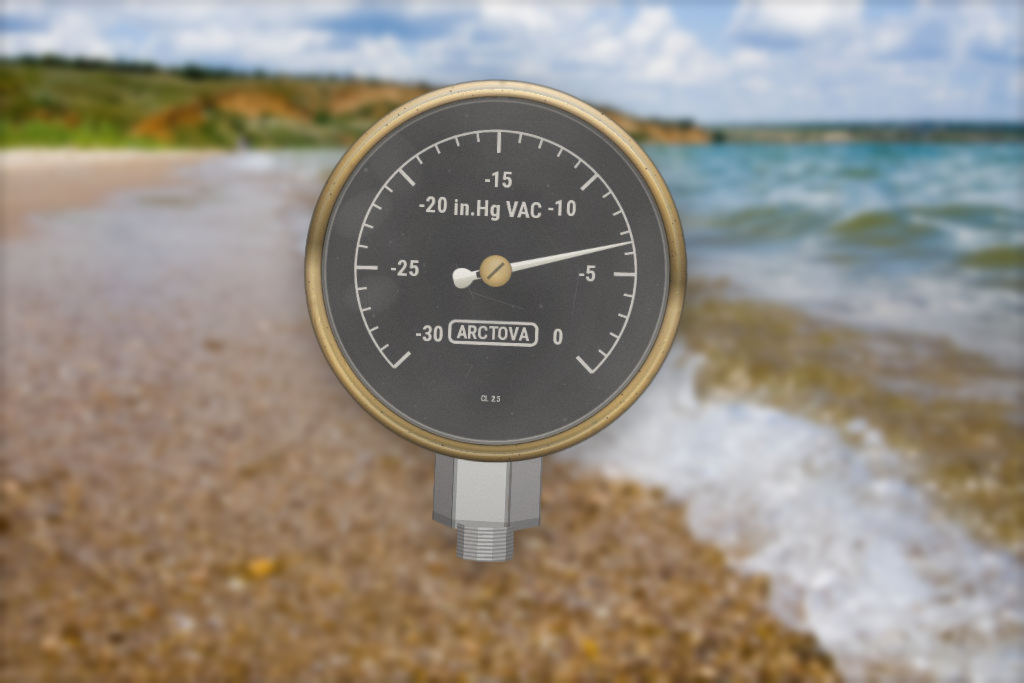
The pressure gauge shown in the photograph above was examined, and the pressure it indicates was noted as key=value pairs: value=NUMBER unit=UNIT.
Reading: value=-6.5 unit=inHg
